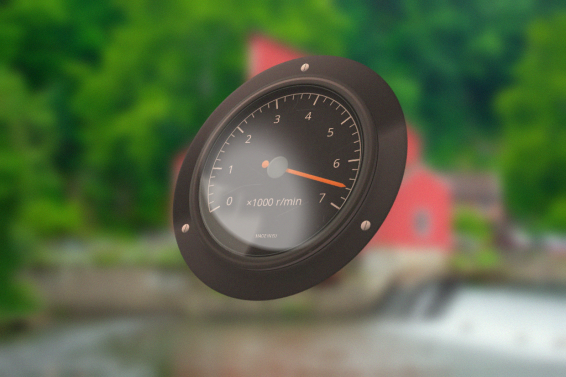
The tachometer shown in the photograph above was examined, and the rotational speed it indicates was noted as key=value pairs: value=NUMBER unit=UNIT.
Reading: value=6600 unit=rpm
